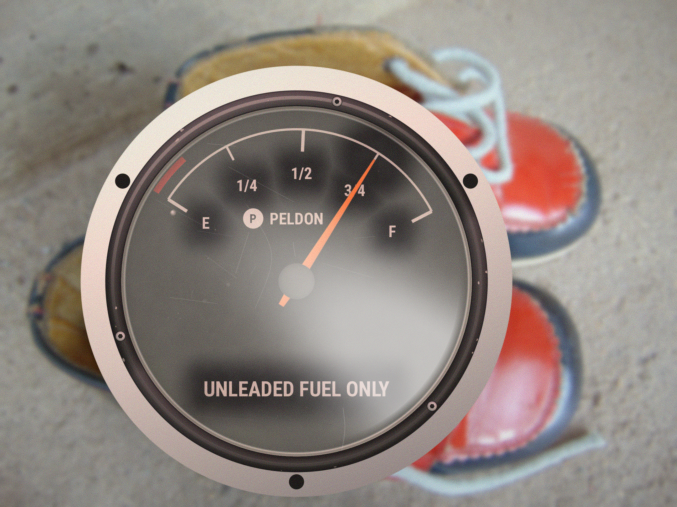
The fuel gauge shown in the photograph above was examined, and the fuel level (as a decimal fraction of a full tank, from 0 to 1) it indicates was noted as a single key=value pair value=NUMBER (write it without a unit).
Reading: value=0.75
